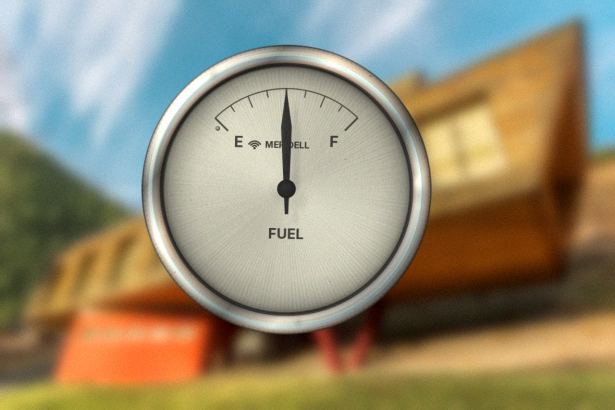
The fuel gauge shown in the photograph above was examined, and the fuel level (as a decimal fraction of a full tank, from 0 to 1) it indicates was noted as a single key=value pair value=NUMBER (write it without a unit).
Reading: value=0.5
